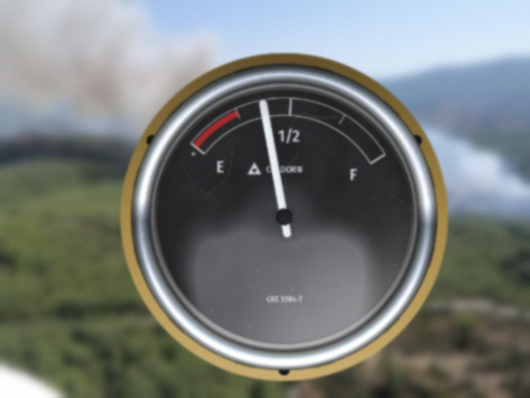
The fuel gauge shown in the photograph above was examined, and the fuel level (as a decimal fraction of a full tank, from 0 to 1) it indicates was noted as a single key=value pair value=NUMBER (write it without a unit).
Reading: value=0.375
